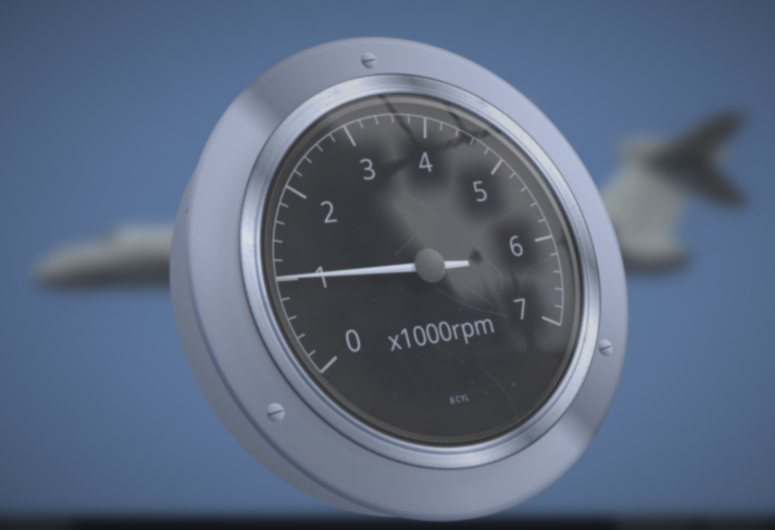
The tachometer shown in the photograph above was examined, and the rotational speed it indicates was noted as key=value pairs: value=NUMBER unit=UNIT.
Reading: value=1000 unit=rpm
